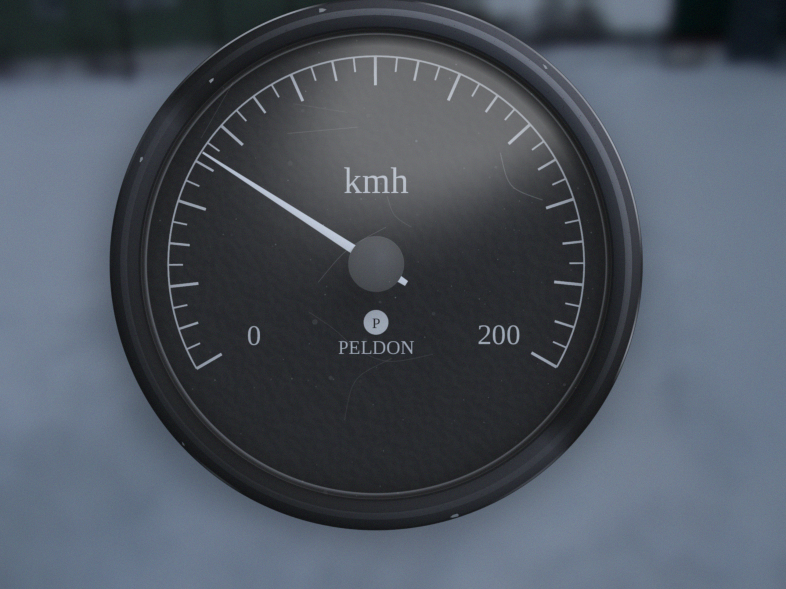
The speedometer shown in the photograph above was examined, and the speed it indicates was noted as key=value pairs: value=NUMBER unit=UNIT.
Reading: value=52.5 unit=km/h
